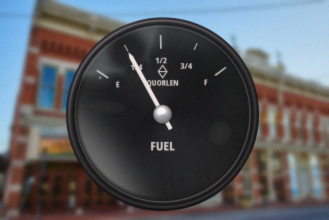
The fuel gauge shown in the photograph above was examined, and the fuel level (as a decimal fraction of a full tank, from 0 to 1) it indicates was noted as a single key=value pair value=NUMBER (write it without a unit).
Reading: value=0.25
